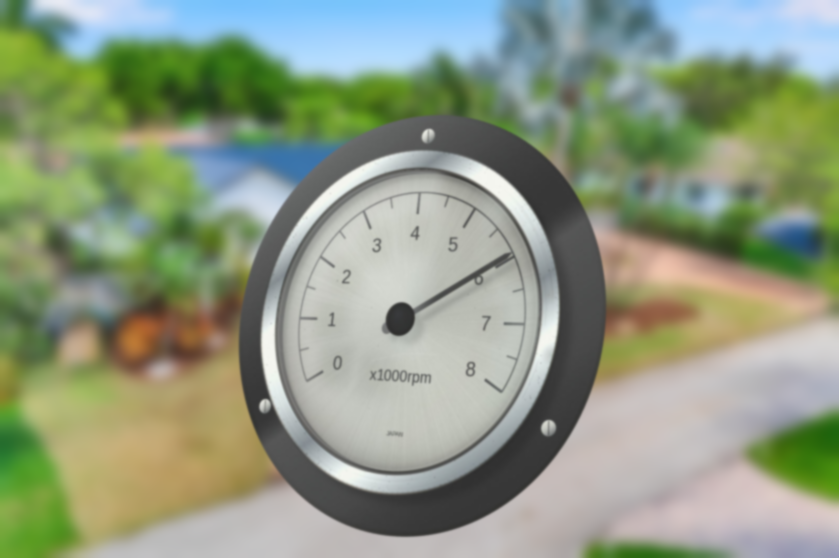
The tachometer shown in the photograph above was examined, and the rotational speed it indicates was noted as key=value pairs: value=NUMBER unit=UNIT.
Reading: value=6000 unit=rpm
